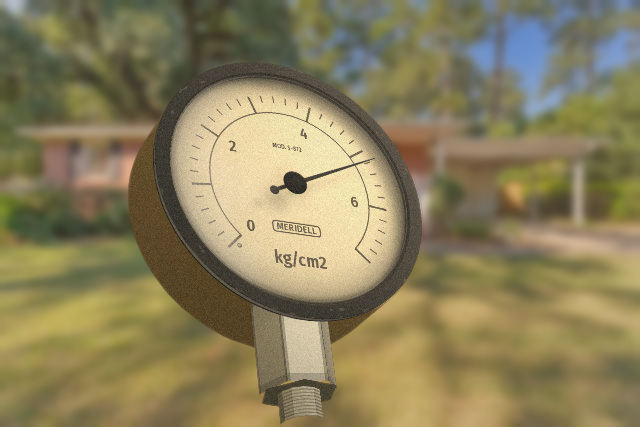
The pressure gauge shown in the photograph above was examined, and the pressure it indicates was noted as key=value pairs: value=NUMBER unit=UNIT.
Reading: value=5.2 unit=kg/cm²
